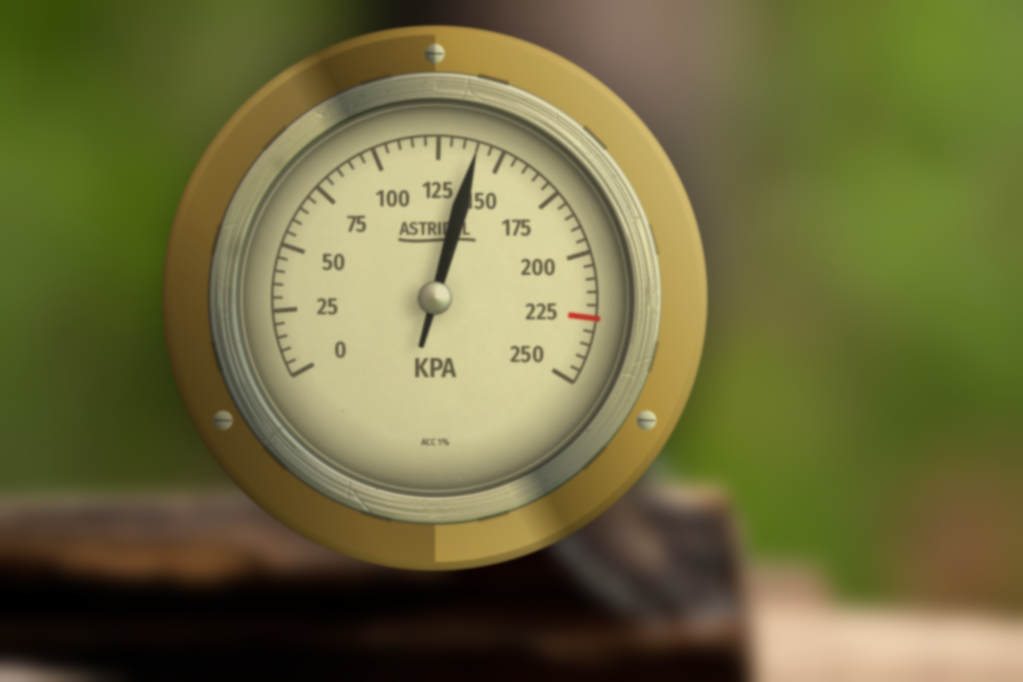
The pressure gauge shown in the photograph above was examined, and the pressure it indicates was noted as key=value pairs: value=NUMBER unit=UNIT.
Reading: value=140 unit=kPa
